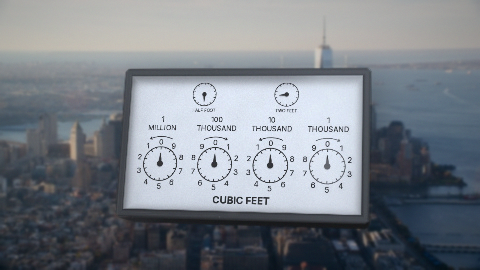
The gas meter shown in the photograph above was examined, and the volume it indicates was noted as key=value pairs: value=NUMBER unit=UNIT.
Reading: value=0 unit=ft³
